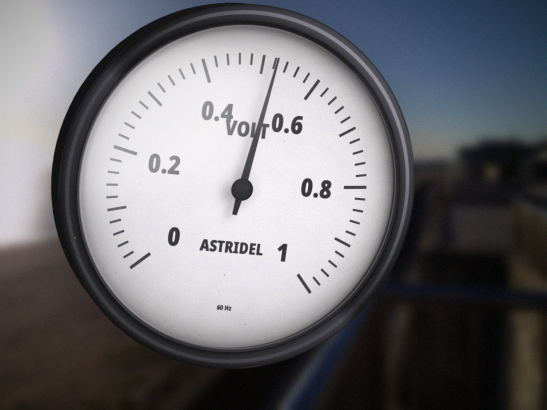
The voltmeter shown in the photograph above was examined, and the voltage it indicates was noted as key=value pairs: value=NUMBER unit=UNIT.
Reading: value=0.52 unit=V
